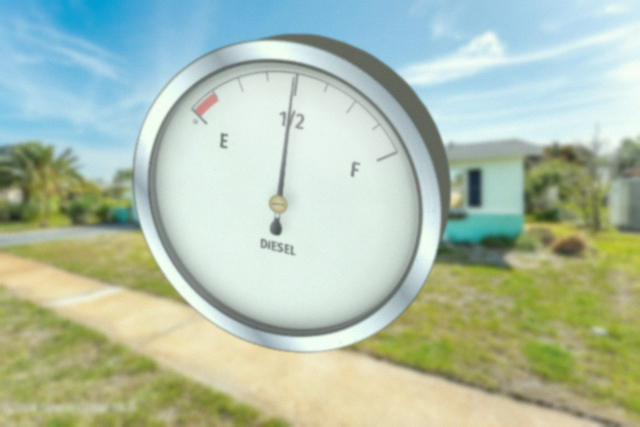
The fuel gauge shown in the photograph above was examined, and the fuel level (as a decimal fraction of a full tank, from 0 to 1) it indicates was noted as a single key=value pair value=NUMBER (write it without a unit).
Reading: value=0.5
